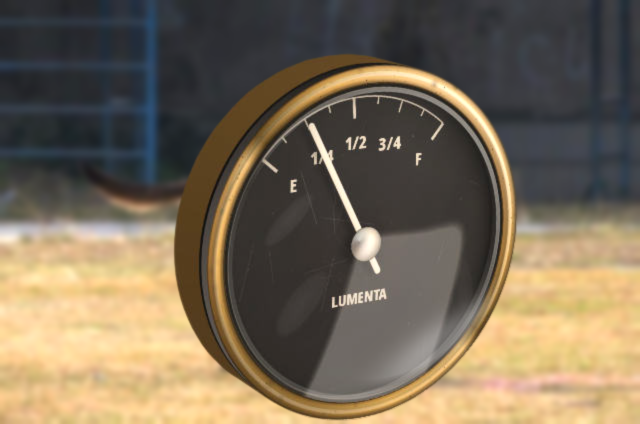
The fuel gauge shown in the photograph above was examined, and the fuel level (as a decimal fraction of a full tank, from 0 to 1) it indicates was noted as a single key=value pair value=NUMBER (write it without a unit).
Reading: value=0.25
